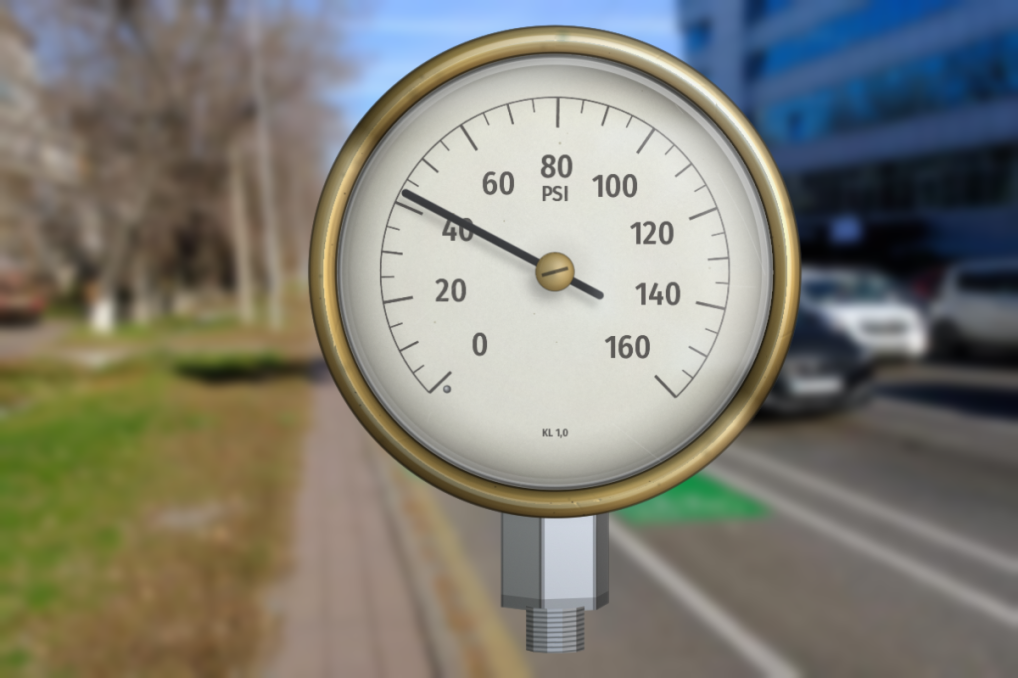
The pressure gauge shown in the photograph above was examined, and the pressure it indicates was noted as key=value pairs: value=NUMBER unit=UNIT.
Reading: value=42.5 unit=psi
